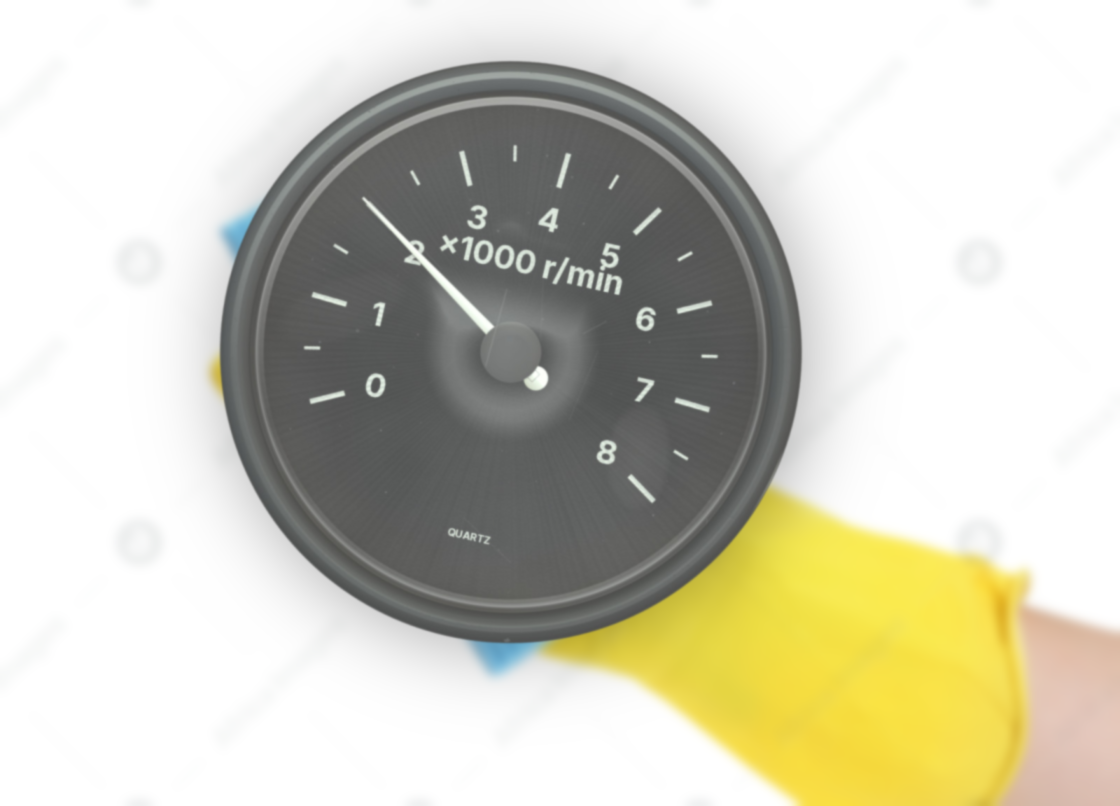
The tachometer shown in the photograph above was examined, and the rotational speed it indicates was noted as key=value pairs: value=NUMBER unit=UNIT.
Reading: value=2000 unit=rpm
